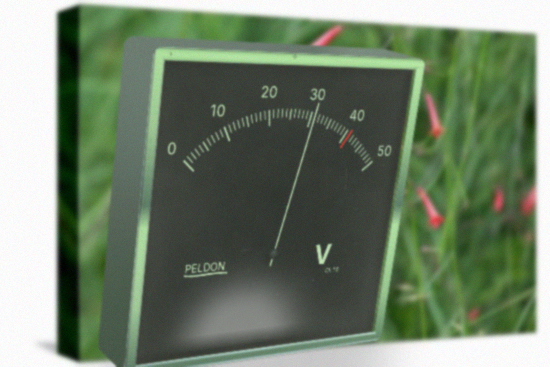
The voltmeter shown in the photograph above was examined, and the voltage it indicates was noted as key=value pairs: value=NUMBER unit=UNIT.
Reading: value=30 unit=V
